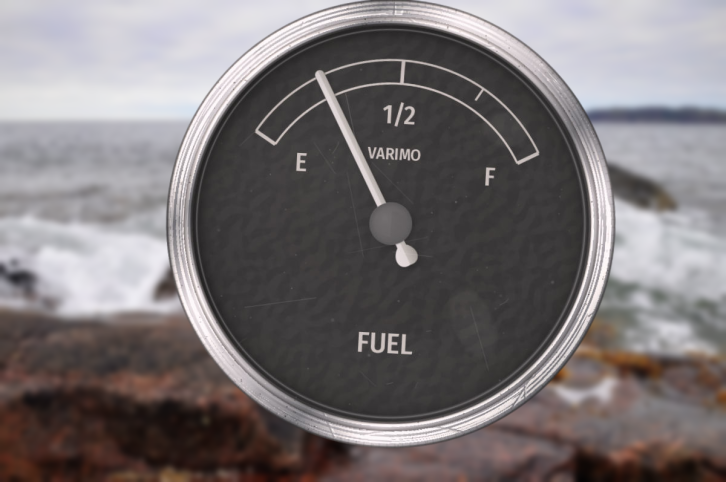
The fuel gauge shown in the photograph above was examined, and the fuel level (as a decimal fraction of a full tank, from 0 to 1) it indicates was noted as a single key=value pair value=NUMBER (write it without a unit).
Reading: value=0.25
